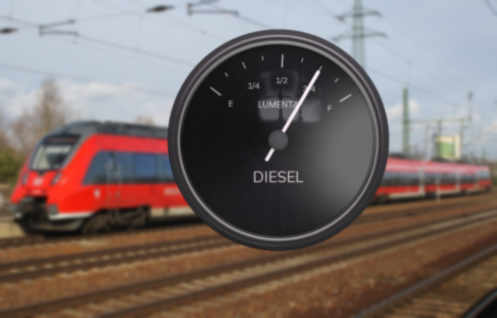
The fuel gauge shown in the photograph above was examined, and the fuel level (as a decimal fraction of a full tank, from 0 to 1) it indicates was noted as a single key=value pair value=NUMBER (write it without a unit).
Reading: value=0.75
